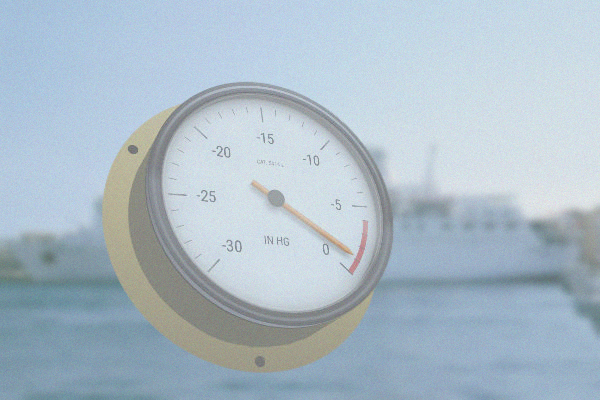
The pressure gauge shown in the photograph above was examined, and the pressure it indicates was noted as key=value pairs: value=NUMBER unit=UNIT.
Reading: value=-1 unit=inHg
